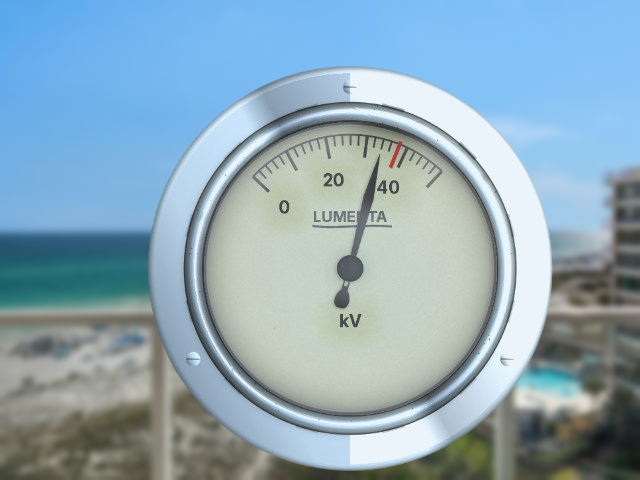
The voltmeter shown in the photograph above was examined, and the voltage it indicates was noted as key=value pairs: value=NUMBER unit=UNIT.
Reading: value=34 unit=kV
